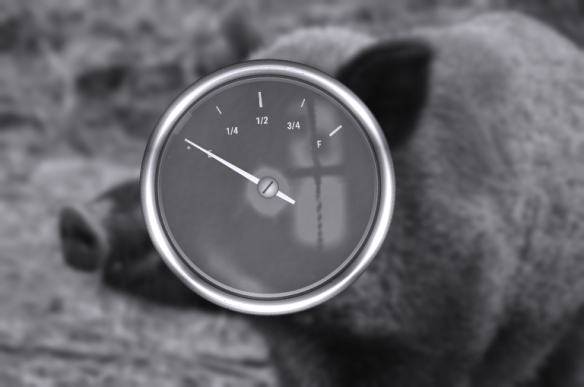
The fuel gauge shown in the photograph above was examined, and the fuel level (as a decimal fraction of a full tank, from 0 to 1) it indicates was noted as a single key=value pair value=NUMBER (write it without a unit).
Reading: value=0
